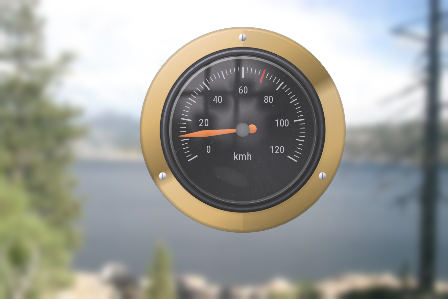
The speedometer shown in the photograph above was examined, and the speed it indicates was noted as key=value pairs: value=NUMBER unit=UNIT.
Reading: value=12 unit=km/h
